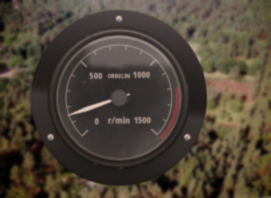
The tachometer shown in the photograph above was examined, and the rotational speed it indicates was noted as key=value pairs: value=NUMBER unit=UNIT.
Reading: value=150 unit=rpm
